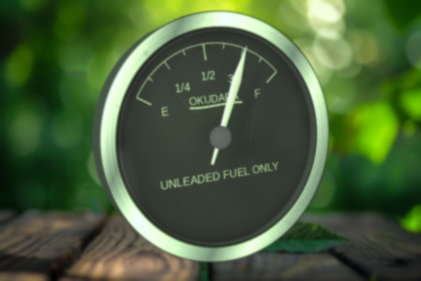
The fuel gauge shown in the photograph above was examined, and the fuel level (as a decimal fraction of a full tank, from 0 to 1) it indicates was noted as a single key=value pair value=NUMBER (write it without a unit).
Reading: value=0.75
